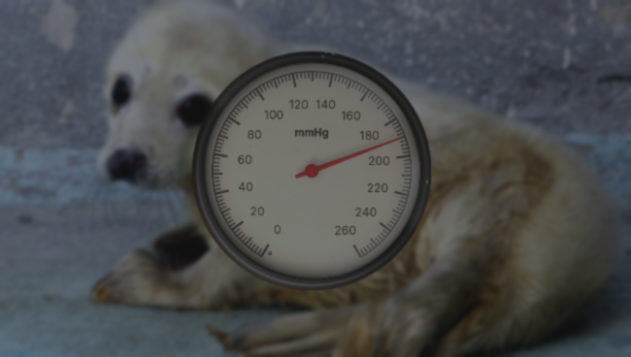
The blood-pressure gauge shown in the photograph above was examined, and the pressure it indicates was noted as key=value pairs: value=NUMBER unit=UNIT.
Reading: value=190 unit=mmHg
